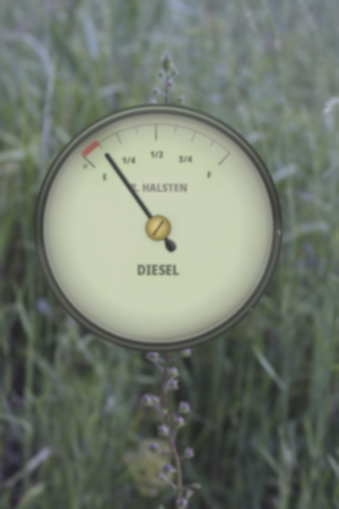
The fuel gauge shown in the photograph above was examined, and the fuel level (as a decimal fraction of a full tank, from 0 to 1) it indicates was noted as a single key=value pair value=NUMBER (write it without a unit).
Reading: value=0.125
